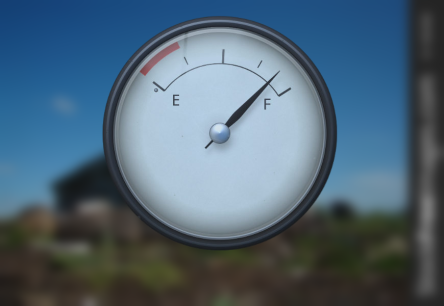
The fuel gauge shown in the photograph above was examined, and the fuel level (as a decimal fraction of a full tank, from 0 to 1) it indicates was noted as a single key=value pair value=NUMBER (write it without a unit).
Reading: value=0.875
